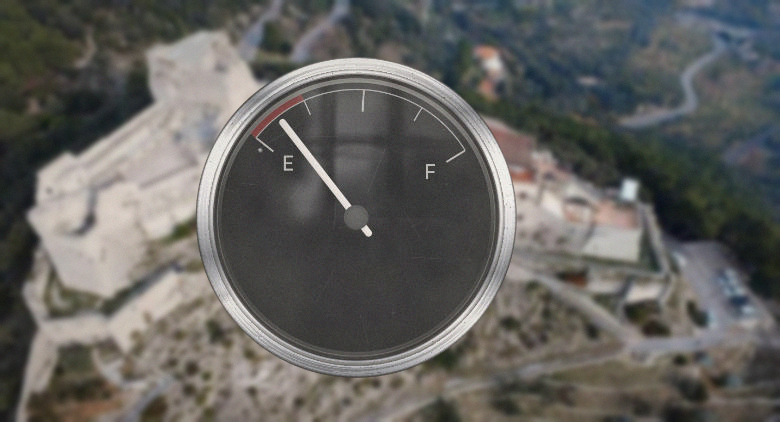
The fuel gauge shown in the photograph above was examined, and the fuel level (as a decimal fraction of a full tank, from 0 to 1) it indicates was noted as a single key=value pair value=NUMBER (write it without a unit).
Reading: value=0.125
